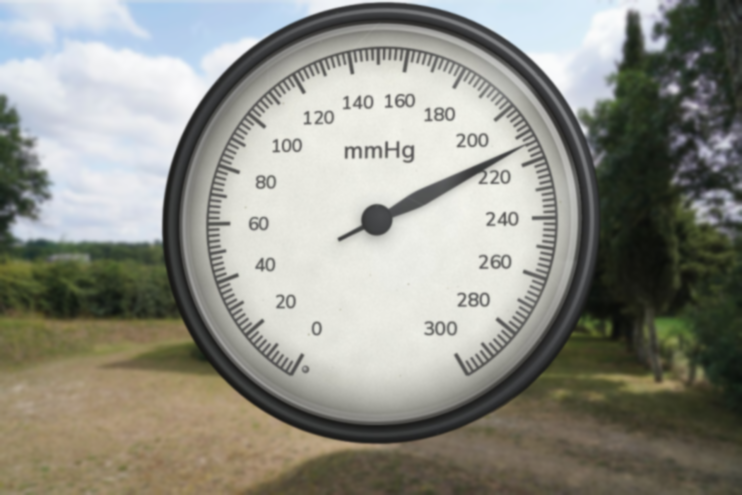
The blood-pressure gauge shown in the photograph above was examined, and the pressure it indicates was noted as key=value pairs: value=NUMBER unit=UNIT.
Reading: value=214 unit=mmHg
